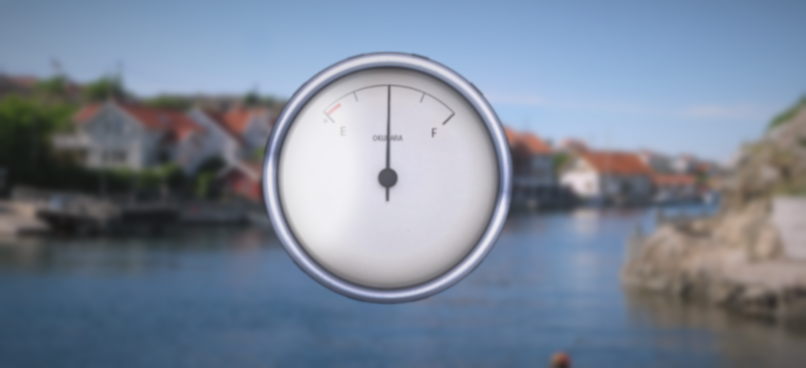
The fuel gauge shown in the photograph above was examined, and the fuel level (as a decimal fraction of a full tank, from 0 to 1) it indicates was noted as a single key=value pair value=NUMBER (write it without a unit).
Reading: value=0.5
